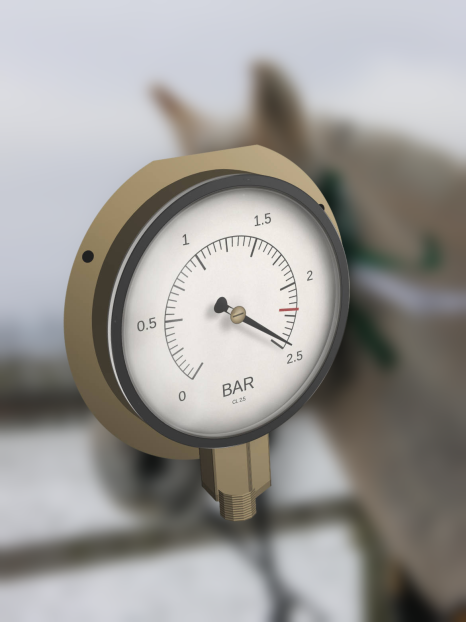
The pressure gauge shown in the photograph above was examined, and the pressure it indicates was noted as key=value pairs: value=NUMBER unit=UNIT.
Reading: value=2.45 unit=bar
